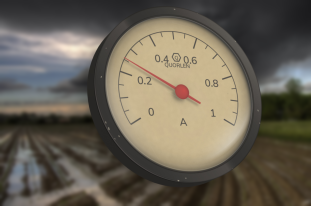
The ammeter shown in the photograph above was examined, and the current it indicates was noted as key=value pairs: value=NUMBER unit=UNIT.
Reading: value=0.25 unit=A
